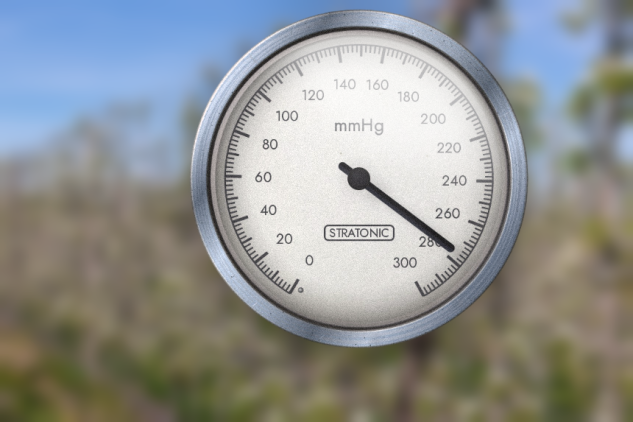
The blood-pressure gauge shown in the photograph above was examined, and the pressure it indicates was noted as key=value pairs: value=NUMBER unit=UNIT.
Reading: value=276 unit=mmHg
